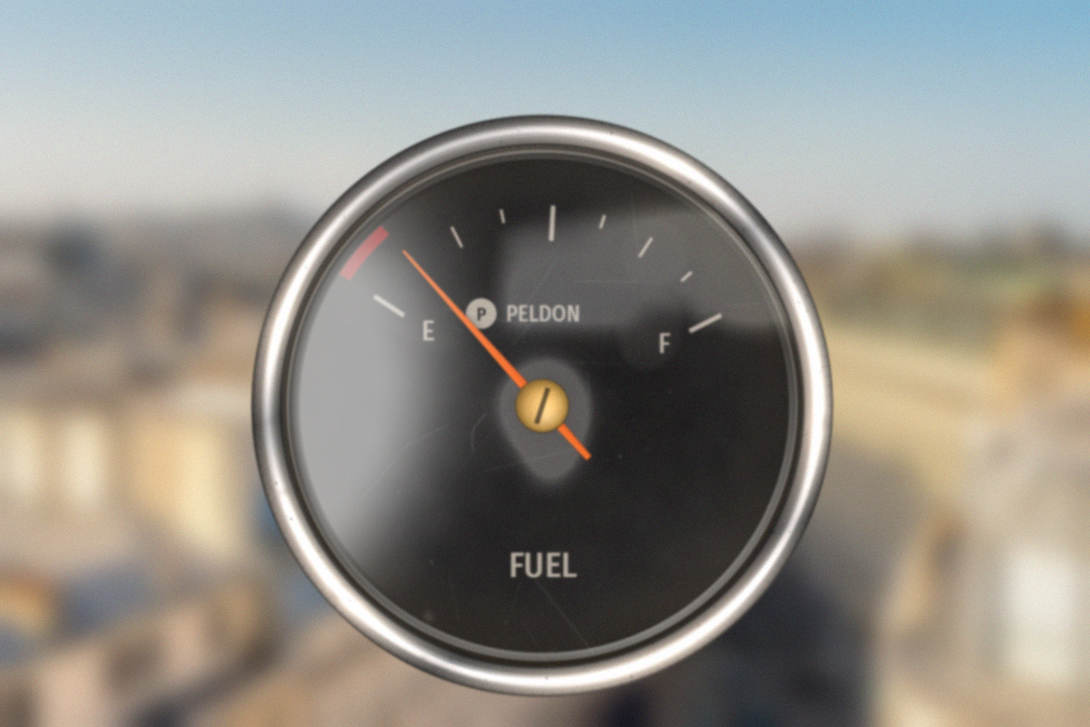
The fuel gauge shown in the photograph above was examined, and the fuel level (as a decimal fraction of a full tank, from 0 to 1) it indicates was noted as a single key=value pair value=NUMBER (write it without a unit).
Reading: value=0.125
